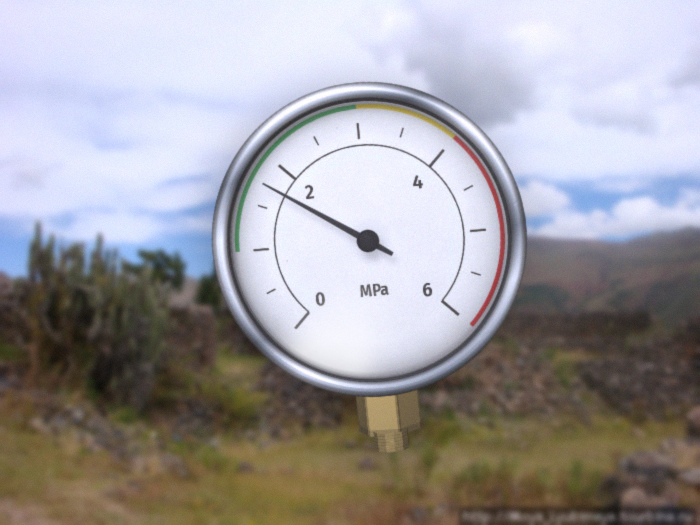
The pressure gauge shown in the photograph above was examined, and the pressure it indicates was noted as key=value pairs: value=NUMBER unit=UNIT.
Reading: value=1.75 unit=MPa
